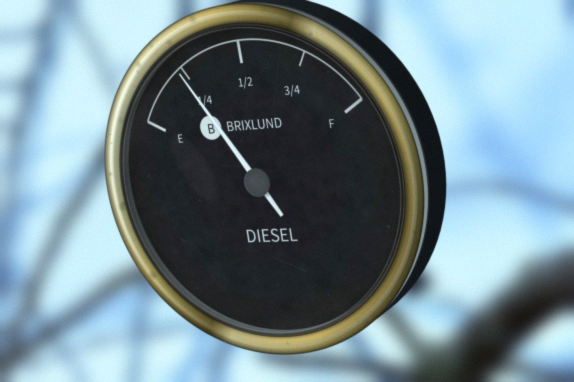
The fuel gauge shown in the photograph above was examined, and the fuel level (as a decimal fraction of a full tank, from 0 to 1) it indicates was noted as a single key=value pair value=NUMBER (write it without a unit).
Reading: value=0.25
